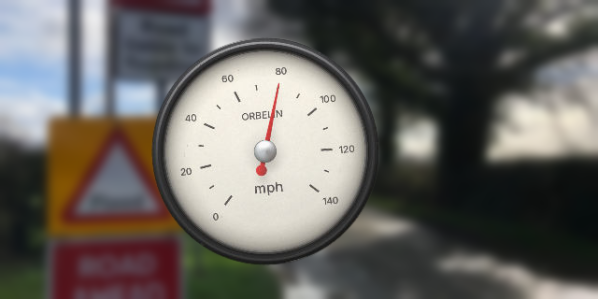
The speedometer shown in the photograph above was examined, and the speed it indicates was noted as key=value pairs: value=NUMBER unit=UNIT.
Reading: value=80 unit=mph
